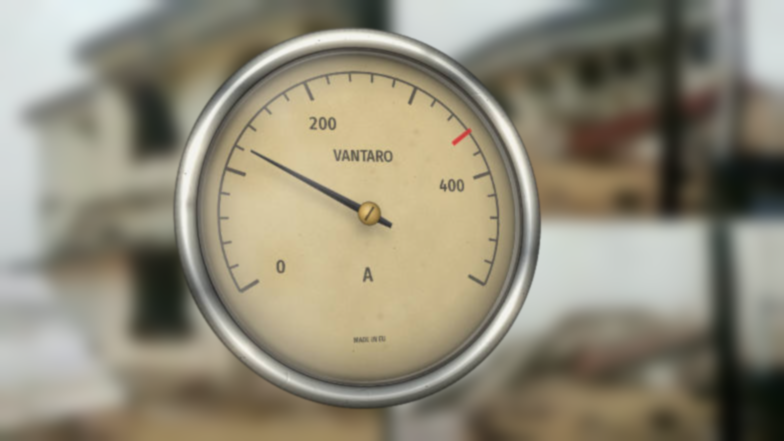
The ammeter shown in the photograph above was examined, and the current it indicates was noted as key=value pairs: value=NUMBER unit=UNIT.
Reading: value=120 unit=A
